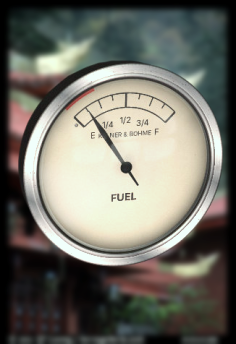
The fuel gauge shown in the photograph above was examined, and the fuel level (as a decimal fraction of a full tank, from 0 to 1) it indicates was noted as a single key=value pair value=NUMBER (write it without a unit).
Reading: value=0.125
